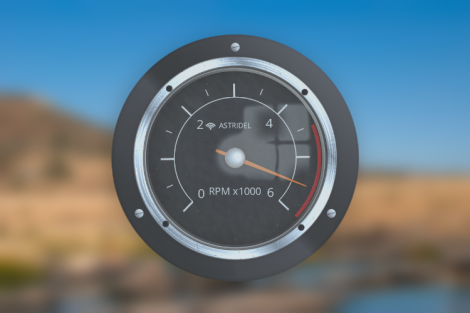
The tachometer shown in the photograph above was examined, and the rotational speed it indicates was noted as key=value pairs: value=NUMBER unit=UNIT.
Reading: value=5500 unit=rpm
